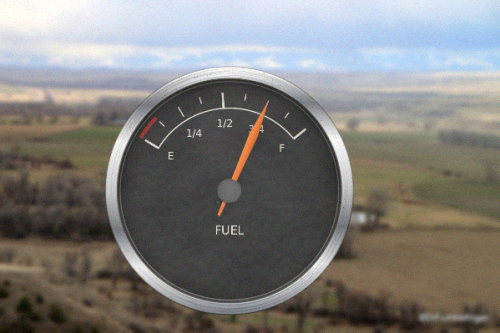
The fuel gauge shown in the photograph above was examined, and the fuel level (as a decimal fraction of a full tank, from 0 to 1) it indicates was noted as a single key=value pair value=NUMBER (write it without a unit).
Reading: value=0.75
